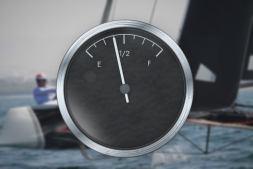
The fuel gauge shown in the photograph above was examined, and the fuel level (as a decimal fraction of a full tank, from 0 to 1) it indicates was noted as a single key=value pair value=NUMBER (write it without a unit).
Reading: value=0.375
